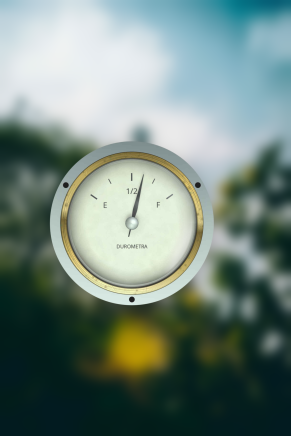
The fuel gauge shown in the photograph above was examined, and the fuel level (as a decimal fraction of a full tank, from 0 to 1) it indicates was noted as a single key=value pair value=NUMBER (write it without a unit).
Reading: value=0.625
